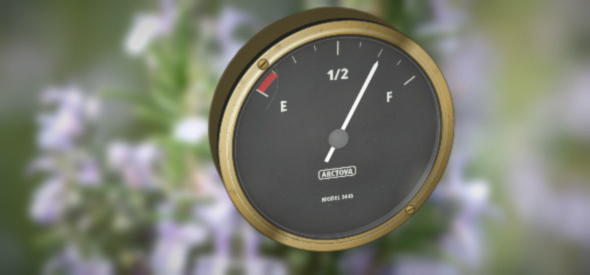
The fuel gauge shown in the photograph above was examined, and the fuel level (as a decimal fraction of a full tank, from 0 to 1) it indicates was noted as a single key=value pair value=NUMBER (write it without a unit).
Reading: value=0.75
